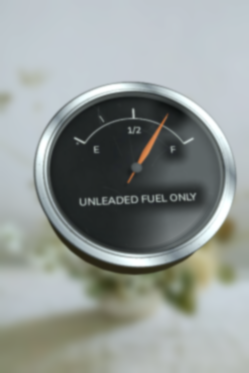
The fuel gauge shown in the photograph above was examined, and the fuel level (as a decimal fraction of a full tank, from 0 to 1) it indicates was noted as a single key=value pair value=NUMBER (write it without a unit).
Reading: value=0.75
